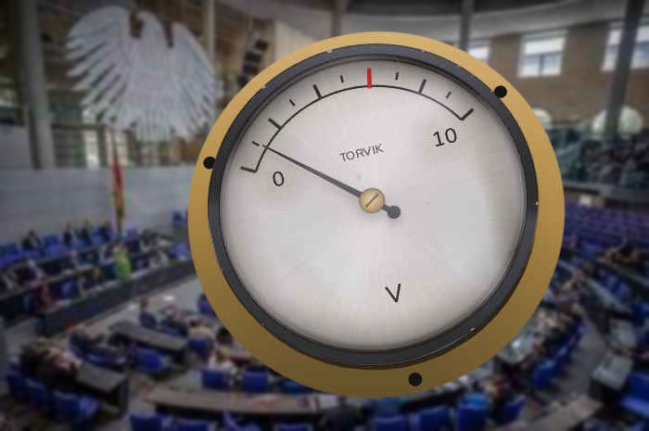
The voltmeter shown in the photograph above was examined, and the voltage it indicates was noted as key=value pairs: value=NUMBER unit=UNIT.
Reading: value=1 unit=V
